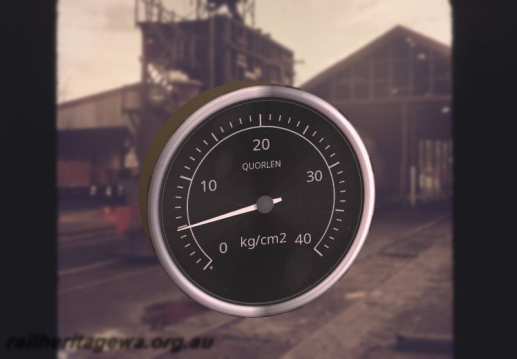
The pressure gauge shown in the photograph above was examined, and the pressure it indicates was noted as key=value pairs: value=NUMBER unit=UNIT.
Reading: value=5 unit=kg/cm²
